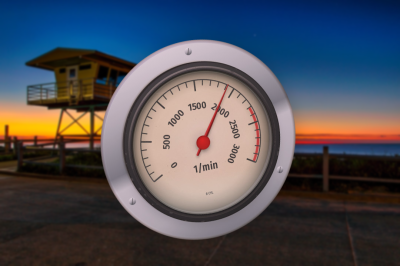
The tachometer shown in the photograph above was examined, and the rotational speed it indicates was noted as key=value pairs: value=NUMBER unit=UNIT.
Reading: value=1900 unit=rpm
